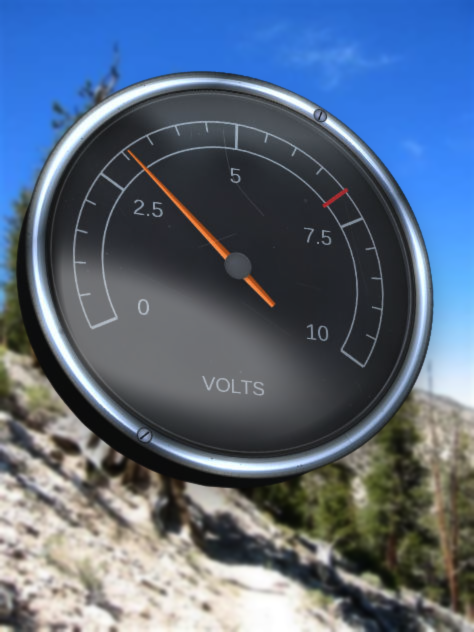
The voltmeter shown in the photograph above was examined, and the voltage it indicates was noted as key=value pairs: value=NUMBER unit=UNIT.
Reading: value=3 unit=V
